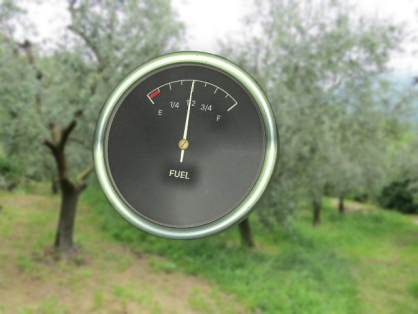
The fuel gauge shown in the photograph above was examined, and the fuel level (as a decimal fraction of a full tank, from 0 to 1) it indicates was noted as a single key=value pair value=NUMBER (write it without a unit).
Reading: value=0.5
